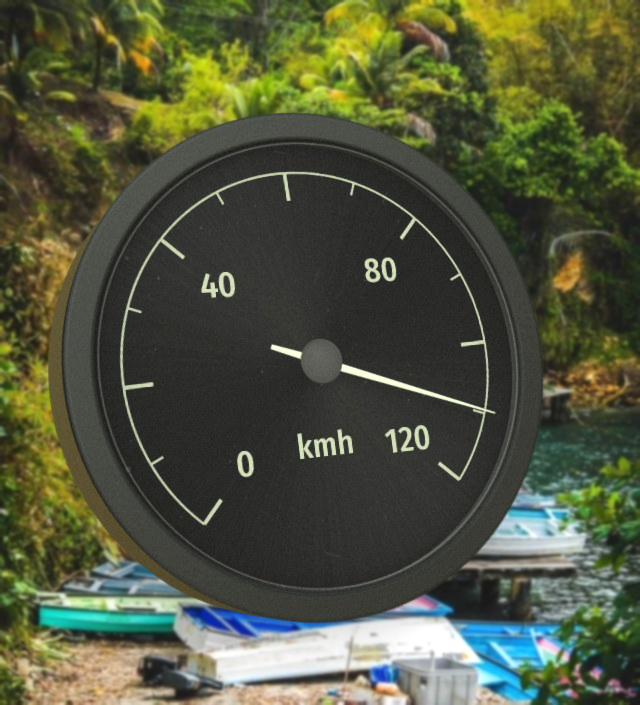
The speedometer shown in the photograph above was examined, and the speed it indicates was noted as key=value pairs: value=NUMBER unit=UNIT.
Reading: value=110 unit=km/h
